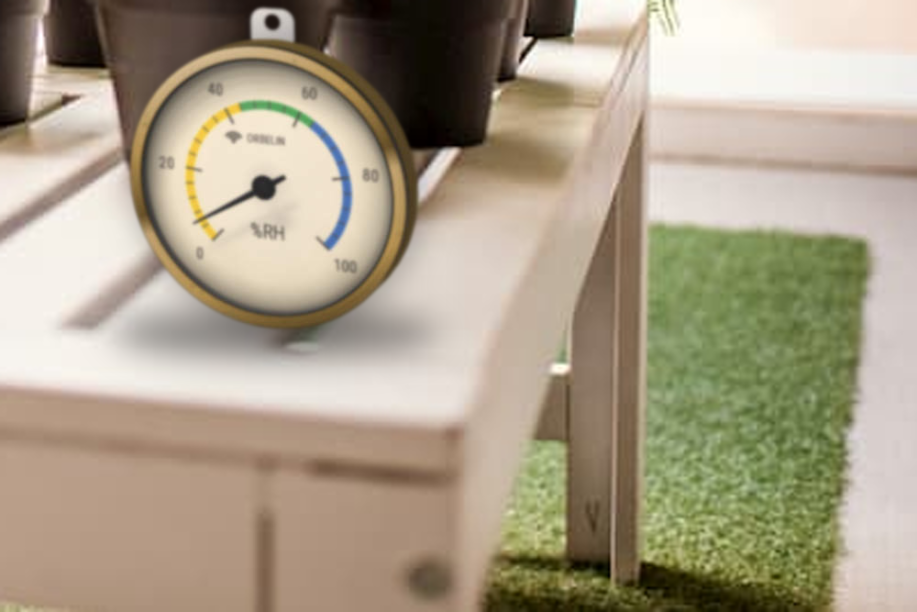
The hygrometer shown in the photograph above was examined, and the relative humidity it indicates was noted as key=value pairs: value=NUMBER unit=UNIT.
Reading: value=6 unit=%
